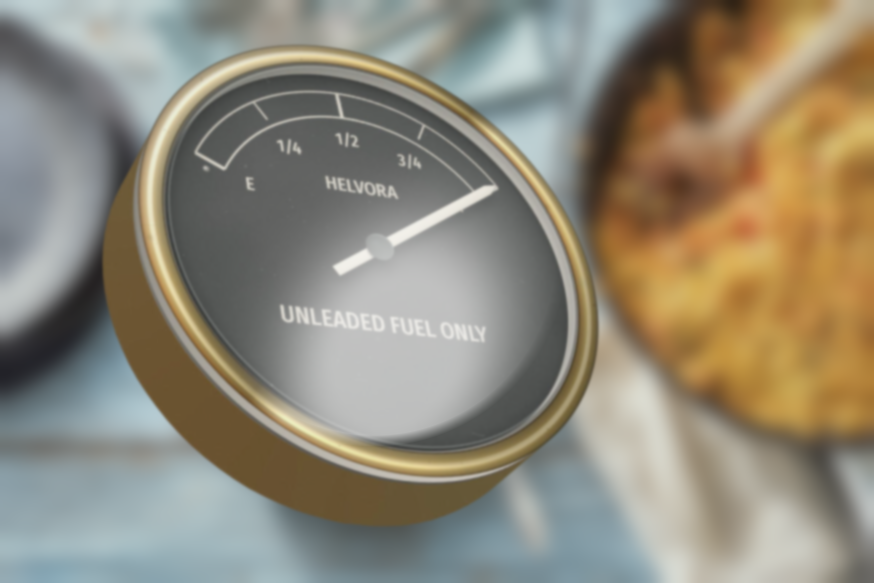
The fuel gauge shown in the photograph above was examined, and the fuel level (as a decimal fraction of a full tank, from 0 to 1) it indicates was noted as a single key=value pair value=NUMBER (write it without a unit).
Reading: value=1
